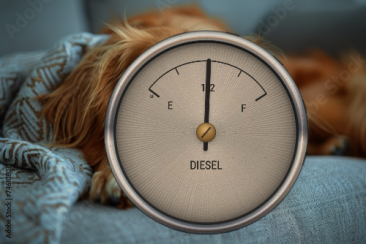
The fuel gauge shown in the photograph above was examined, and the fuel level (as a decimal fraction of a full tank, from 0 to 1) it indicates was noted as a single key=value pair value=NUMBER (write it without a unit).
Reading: value=0.5
